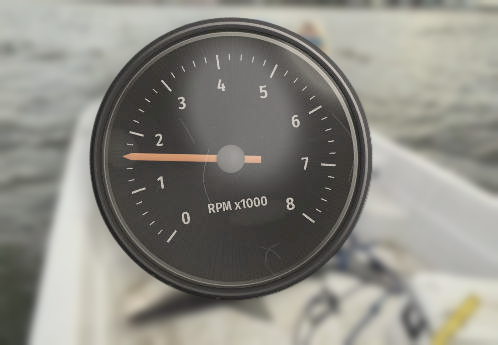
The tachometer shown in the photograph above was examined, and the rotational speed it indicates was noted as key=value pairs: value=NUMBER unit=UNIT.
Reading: value=1600 unit=rpm
